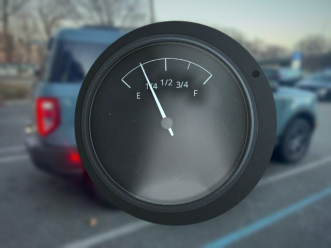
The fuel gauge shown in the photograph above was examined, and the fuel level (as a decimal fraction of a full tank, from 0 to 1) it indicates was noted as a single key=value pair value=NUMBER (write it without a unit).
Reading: value=0.25
